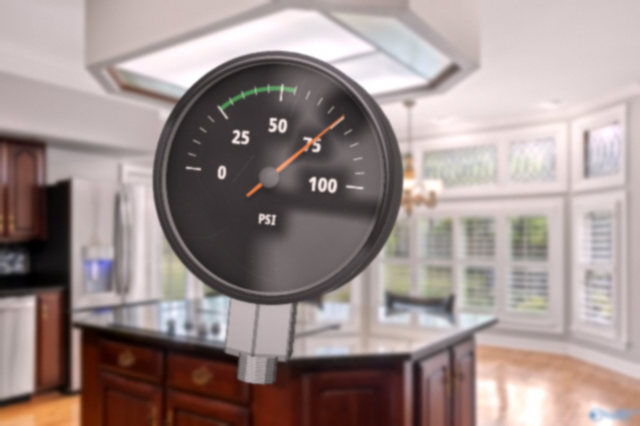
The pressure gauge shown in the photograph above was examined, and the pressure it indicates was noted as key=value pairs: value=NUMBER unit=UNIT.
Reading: value=75 unit=psi
